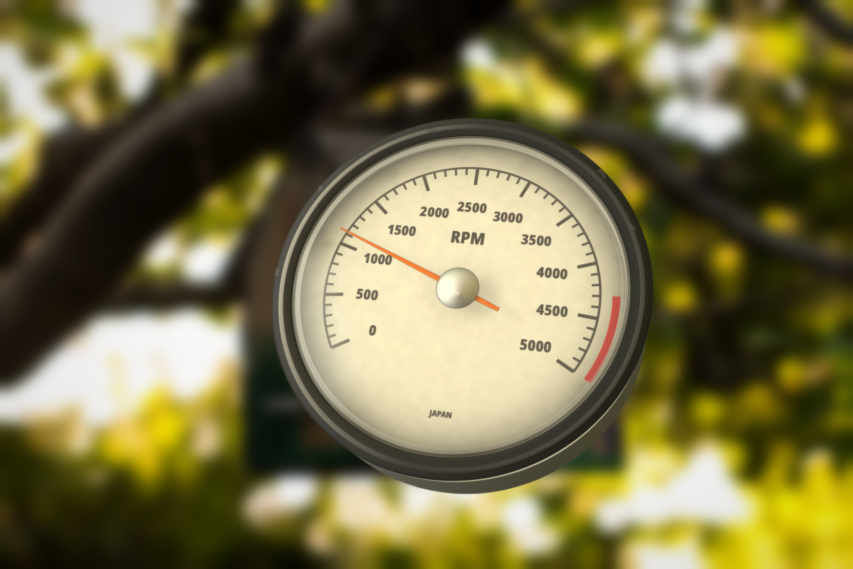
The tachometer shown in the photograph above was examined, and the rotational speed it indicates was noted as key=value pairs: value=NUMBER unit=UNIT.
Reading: value=1100 unit=rpm
